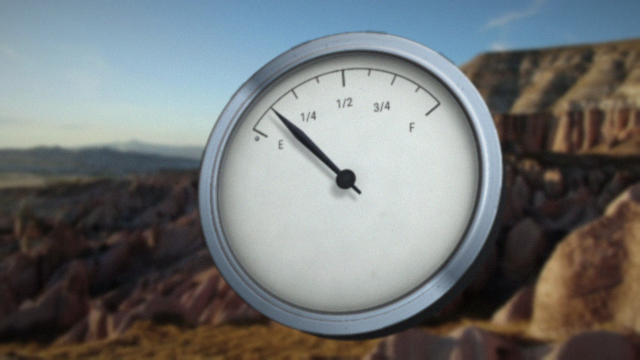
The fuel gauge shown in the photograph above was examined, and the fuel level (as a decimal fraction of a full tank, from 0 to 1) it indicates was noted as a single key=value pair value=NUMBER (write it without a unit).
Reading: value=0.125
